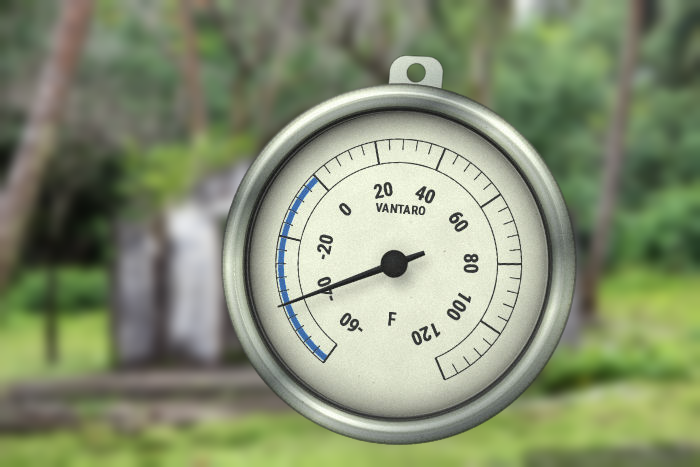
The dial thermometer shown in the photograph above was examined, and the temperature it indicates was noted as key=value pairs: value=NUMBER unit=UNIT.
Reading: value=-40 unit=°F
